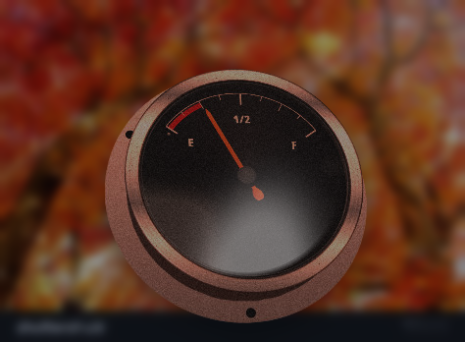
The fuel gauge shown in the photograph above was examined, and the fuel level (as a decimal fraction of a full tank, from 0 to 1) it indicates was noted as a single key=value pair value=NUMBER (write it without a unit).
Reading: value=0.25
